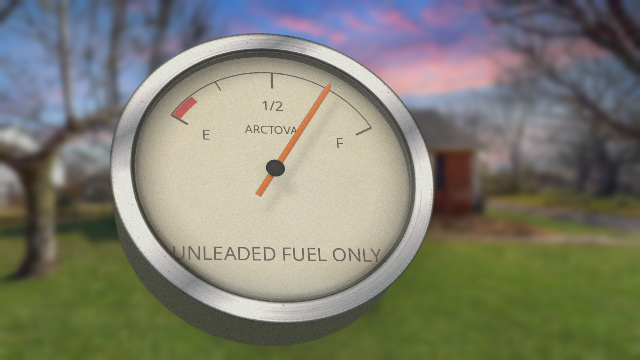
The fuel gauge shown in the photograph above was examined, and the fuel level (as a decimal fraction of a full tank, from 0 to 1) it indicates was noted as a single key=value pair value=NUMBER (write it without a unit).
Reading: value=0.75
